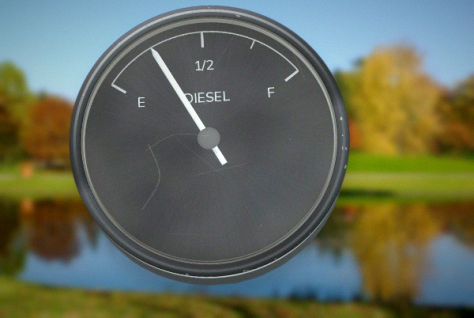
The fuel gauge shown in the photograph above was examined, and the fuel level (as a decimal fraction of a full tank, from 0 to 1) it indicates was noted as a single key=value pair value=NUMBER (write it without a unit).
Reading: value=0.25
